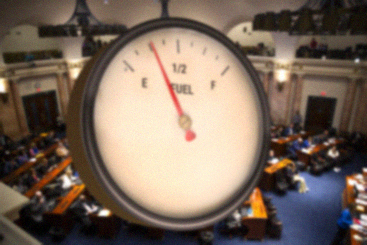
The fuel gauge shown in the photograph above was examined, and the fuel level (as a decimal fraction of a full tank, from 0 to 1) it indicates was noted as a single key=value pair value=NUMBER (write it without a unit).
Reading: value=0.25
